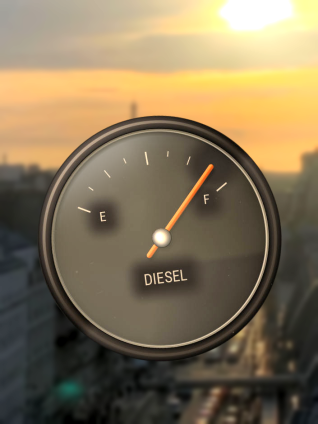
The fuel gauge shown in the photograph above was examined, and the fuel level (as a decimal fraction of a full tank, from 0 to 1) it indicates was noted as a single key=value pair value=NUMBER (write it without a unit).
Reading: value=0.875
